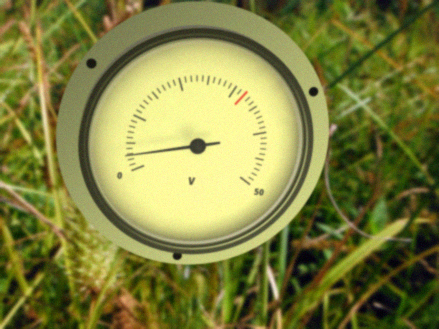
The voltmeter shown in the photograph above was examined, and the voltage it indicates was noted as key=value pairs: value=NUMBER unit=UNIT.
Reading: value=3 unit=V
